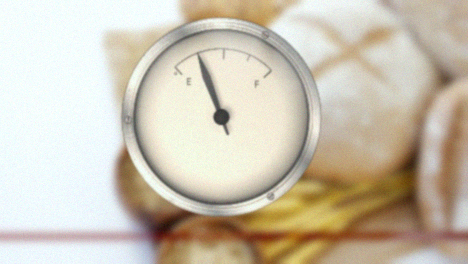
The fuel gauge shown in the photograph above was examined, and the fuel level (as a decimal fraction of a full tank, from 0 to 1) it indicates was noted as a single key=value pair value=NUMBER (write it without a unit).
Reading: value=0.25
